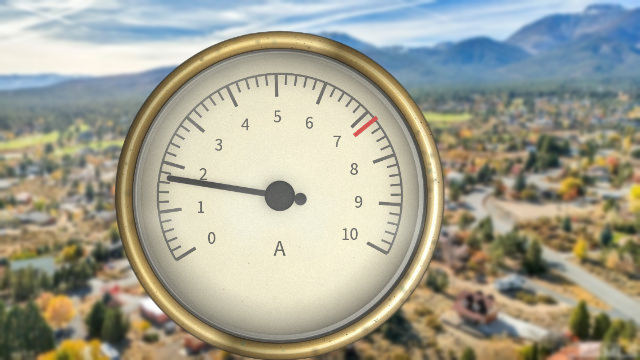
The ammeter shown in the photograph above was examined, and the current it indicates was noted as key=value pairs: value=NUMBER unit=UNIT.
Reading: value=1.7 unit=A
